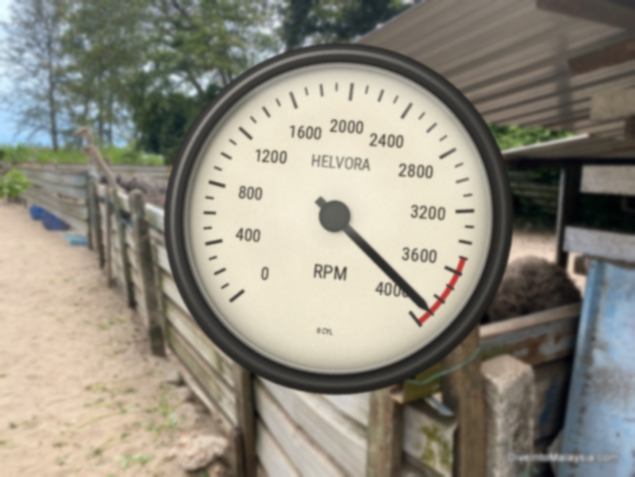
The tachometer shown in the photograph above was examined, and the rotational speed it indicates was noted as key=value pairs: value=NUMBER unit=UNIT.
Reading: value=3900 unit=rpm
